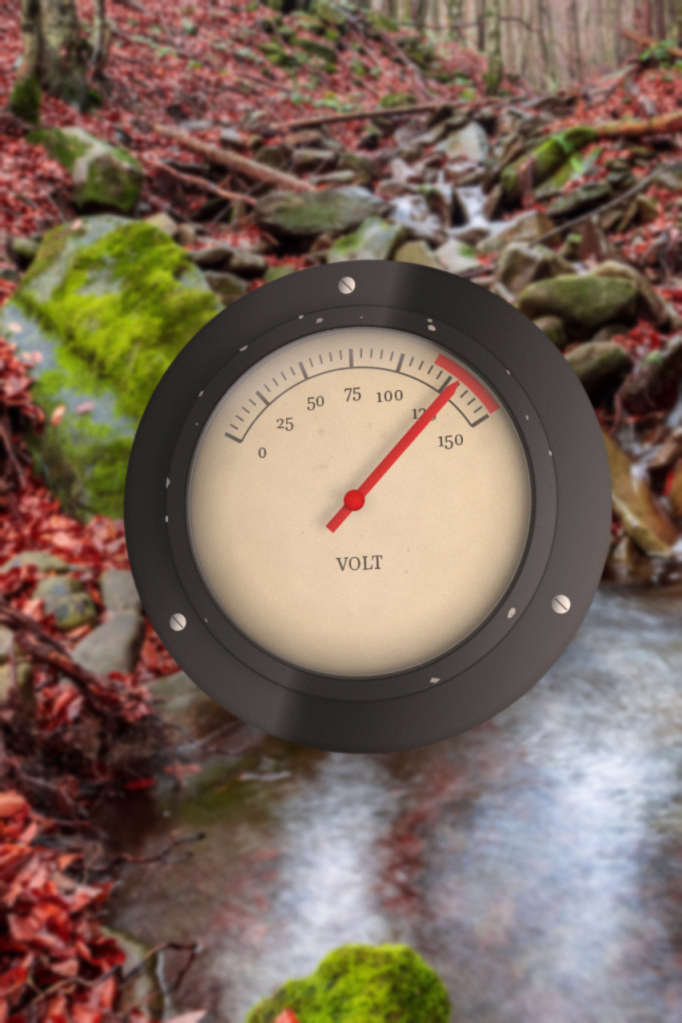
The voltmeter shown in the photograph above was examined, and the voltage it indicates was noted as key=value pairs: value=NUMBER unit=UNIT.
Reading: value=130 unit=V
